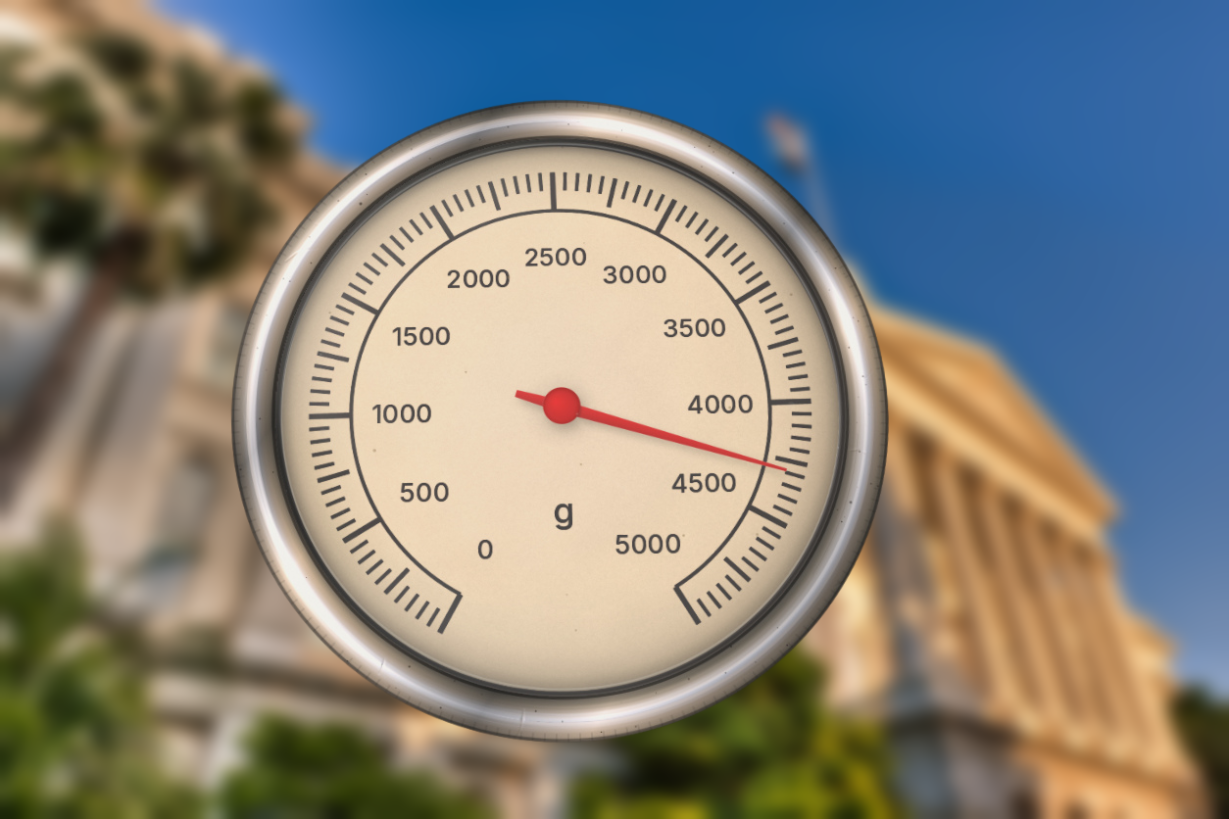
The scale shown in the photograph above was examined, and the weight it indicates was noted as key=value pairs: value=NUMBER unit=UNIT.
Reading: value=4300 unit=g
